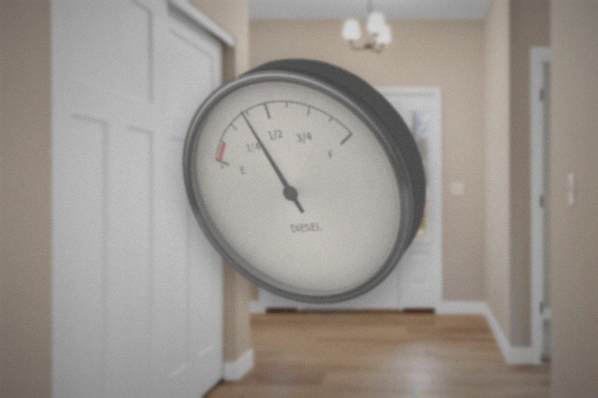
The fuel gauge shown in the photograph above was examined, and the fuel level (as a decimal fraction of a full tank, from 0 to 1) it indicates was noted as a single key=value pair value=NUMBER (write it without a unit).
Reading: value=0.375
